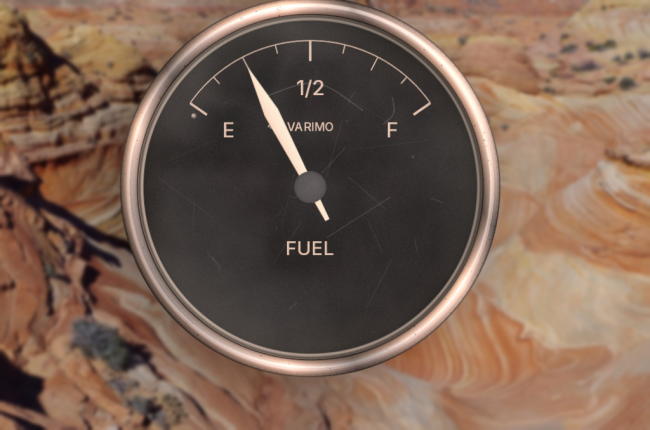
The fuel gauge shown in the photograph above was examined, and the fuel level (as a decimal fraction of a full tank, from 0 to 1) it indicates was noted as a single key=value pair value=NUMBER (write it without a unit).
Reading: value=0.25
